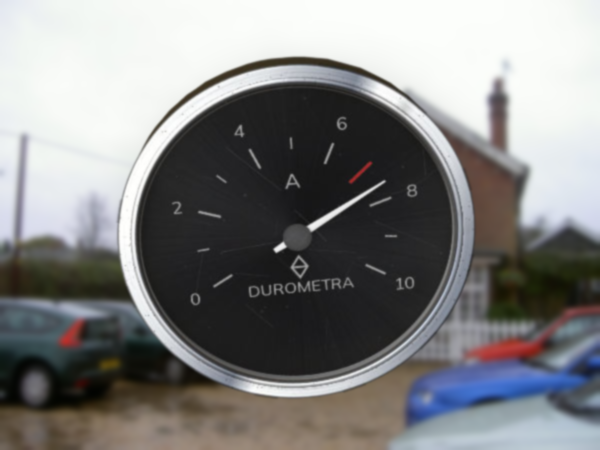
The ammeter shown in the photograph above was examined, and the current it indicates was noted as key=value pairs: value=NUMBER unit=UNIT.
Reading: value=7.5 unit=A
